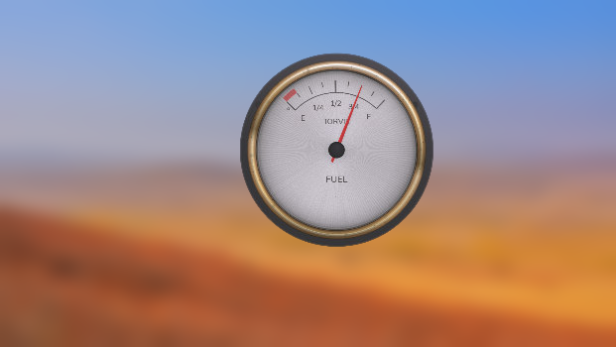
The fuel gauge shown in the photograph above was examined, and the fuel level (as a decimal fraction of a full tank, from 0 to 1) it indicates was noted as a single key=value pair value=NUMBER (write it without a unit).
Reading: value=0.75
